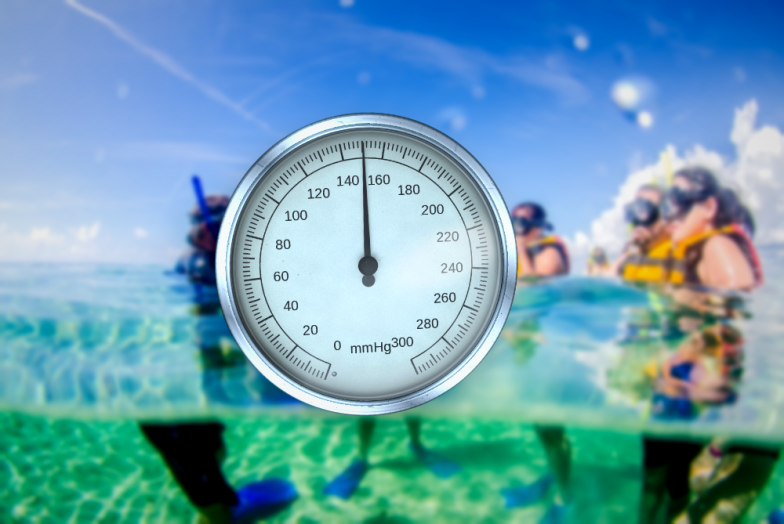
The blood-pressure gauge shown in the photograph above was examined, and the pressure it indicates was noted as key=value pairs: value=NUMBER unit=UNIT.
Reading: value=150 unit=mmHg
